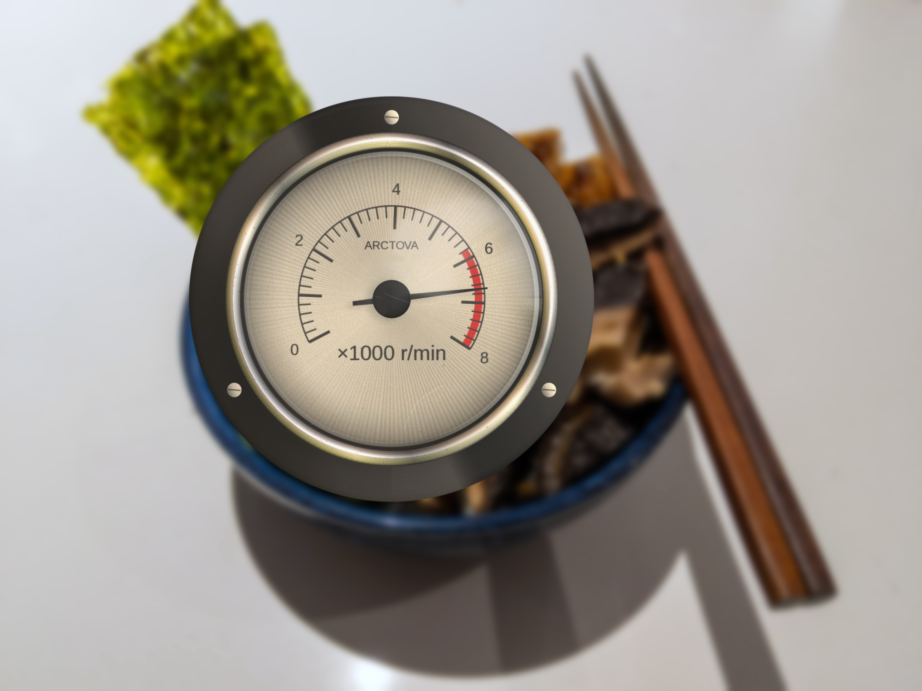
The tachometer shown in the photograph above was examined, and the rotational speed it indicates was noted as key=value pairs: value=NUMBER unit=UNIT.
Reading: value=6700 unit=rpm
